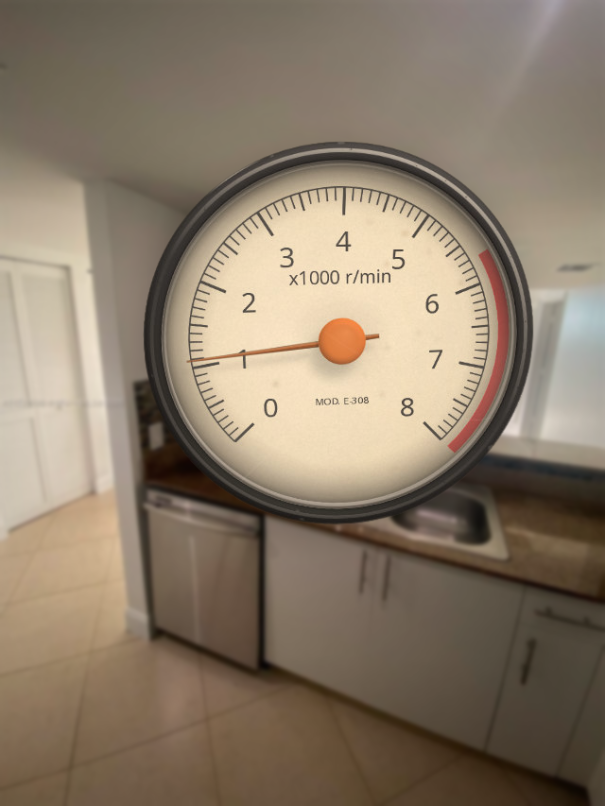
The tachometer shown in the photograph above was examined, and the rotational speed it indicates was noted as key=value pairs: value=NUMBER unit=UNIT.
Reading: value=1100 unit=rpm
